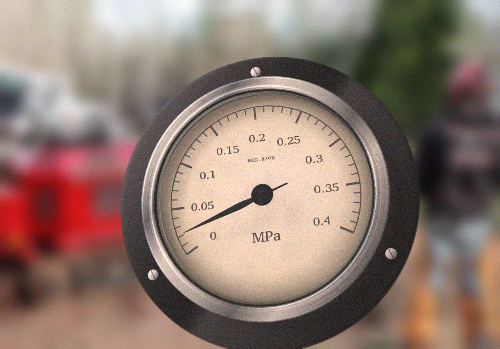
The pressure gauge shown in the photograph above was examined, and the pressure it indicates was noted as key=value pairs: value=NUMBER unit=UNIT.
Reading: value=0.02 unit=MPa
